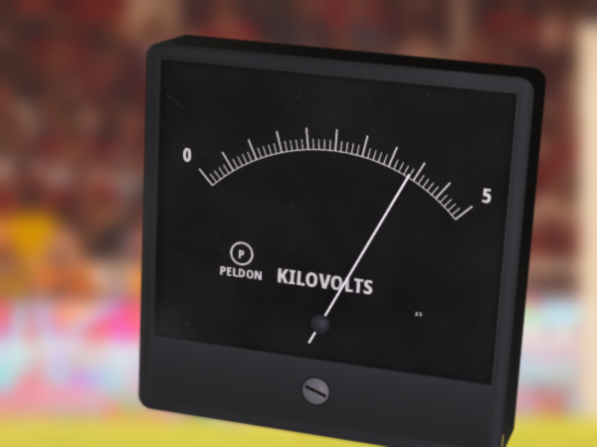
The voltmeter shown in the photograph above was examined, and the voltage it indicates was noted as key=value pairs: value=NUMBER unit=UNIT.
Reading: value=3.9 unit=kV
